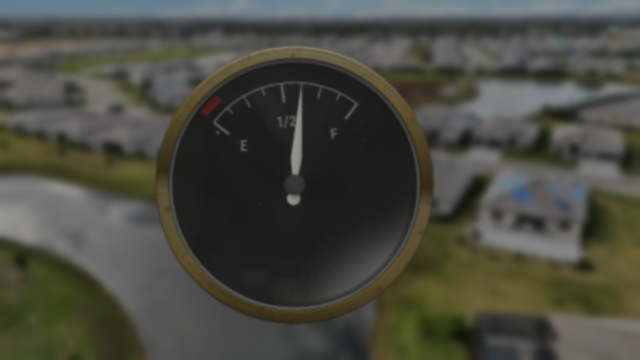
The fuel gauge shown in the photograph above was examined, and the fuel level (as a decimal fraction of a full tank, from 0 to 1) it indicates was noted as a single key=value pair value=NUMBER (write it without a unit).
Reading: value=0.625
